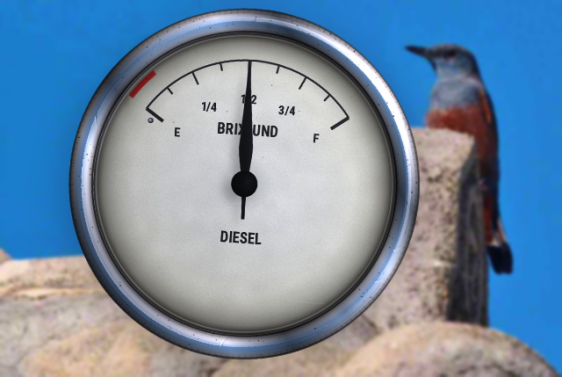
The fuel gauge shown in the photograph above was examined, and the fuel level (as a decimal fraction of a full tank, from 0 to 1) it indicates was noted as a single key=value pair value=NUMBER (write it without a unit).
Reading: value=0.5
